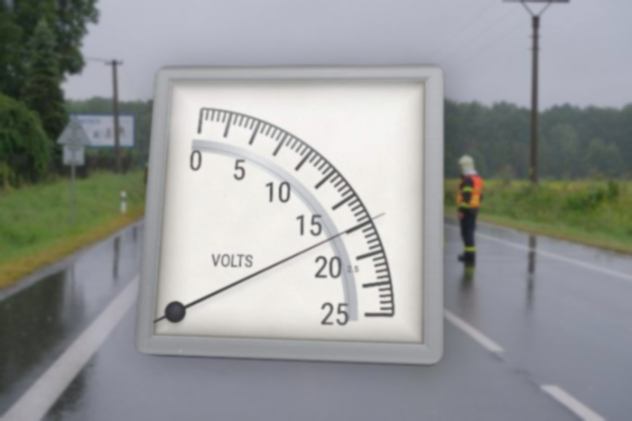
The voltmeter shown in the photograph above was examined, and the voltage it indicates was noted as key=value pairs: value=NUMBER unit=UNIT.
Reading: value=17.5 unit=V
